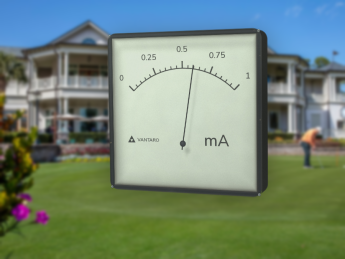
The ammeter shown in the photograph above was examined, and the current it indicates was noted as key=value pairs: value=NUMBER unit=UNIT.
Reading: value=0.6 unit=mA
